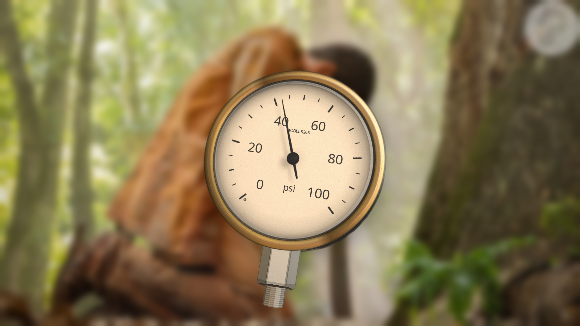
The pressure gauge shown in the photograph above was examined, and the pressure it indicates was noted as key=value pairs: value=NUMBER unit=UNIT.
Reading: value=42.5 unit=psi
